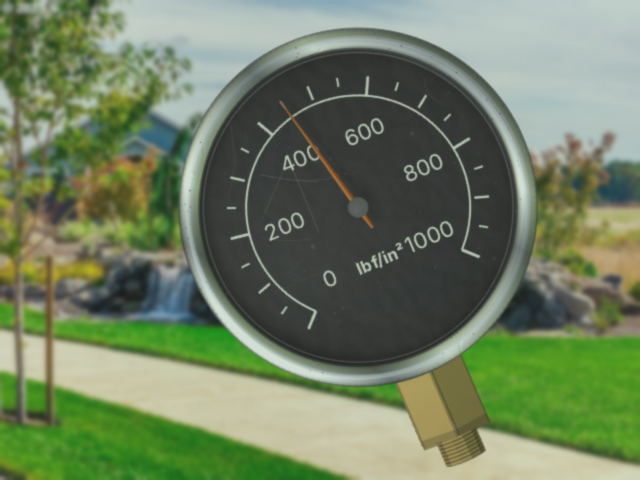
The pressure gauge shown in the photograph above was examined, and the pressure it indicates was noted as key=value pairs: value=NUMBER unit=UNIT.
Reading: value=450 unit=psi
